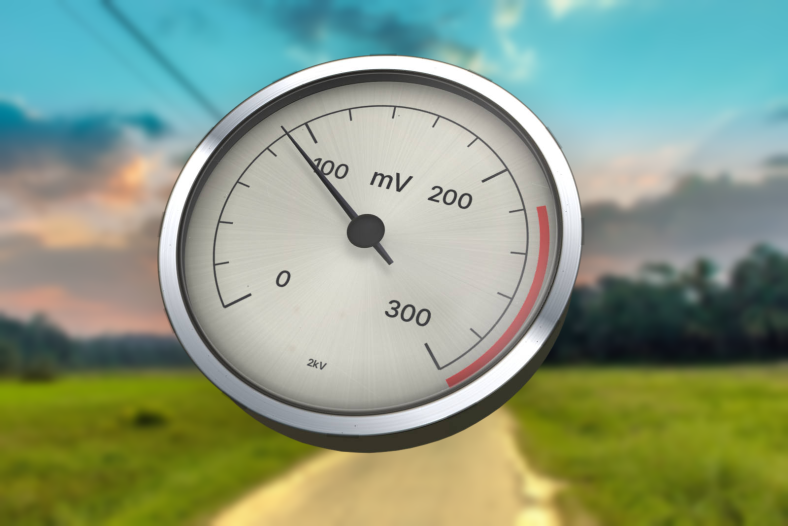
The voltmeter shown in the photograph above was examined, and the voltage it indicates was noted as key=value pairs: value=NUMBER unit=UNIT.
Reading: value=90 unit=mV
